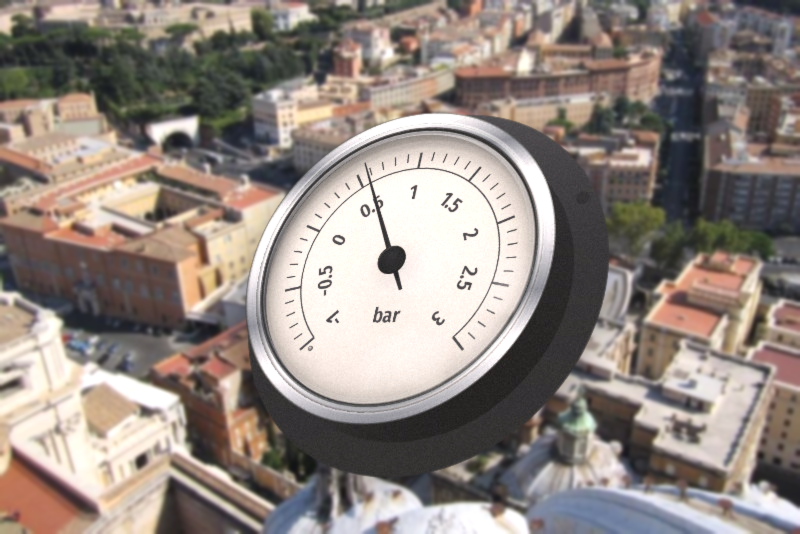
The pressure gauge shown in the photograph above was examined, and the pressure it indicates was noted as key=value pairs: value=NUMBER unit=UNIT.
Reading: value=0.6 unit=bar
